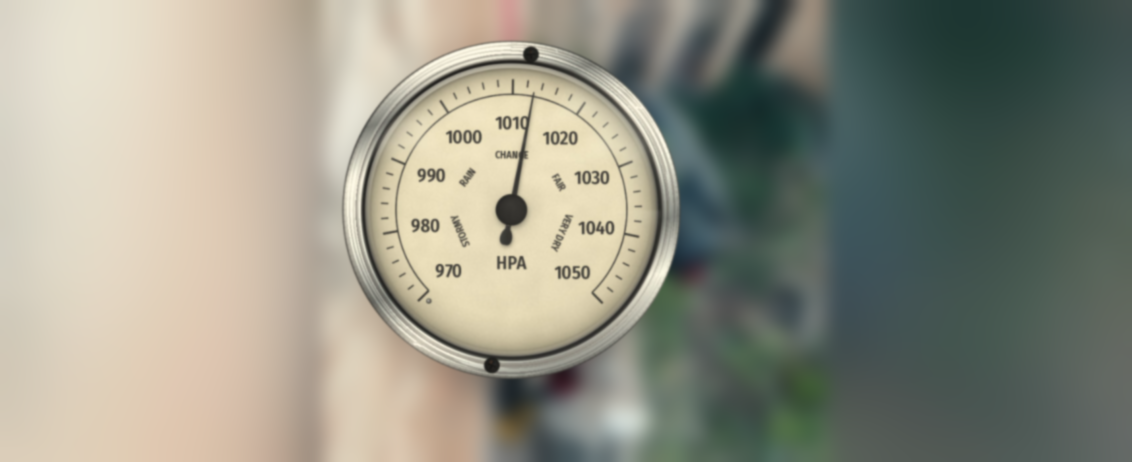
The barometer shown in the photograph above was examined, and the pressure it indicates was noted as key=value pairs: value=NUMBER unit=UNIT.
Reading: value=1013 unit=hPa
